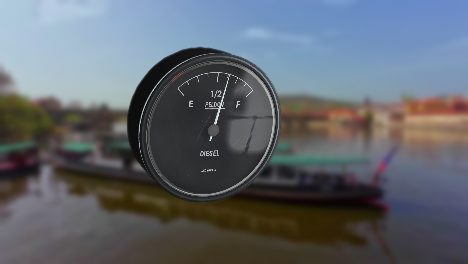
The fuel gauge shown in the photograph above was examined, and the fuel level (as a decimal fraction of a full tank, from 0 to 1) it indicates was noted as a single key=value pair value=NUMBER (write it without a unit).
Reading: value=0.625
